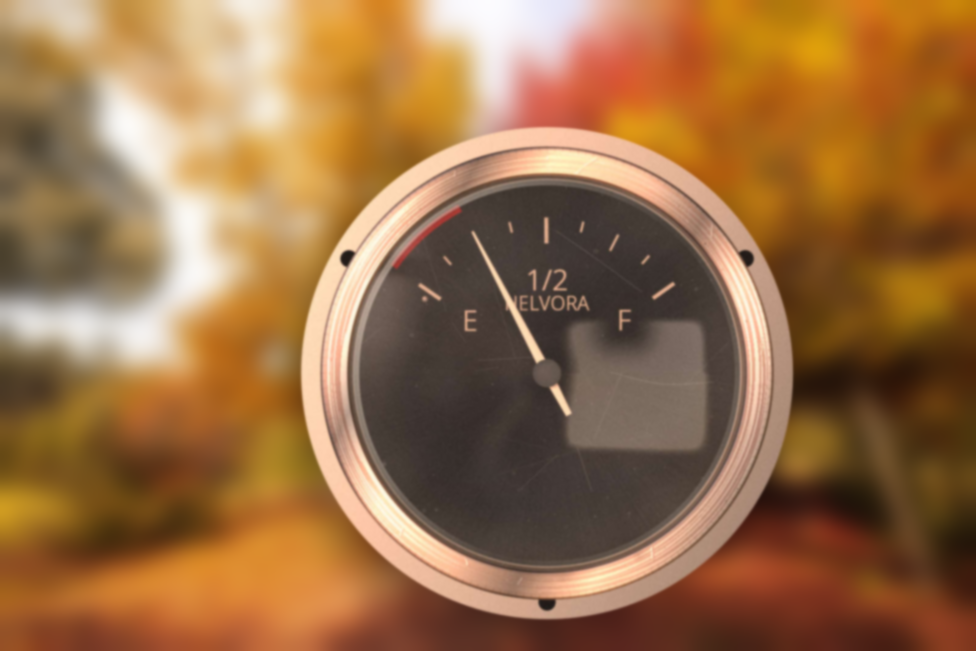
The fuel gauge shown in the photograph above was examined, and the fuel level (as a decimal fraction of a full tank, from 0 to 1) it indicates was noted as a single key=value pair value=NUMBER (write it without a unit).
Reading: value=0.25
